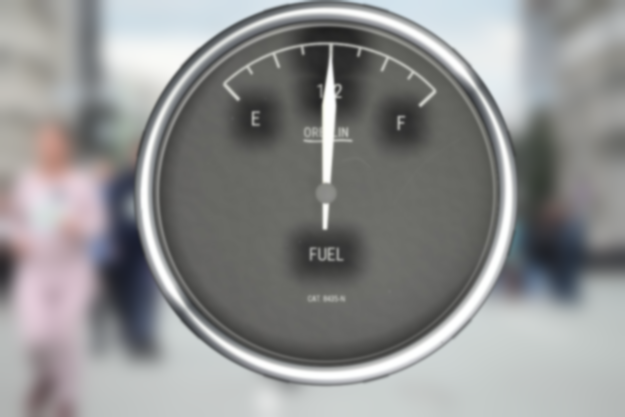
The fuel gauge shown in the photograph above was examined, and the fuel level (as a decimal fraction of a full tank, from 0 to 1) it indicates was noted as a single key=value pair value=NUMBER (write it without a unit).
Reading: value=0.5
